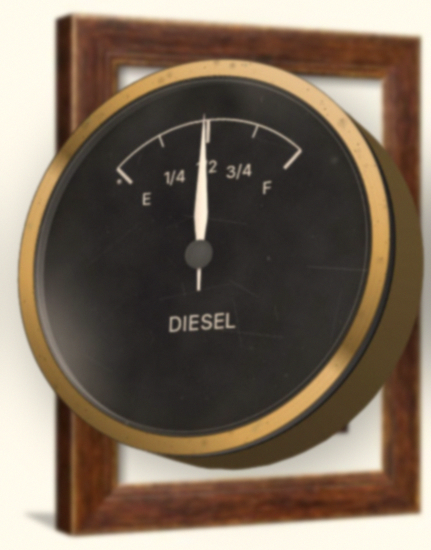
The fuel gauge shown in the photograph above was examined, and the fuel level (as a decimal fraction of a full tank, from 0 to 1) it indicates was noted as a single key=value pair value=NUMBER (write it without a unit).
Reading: value=0.5
